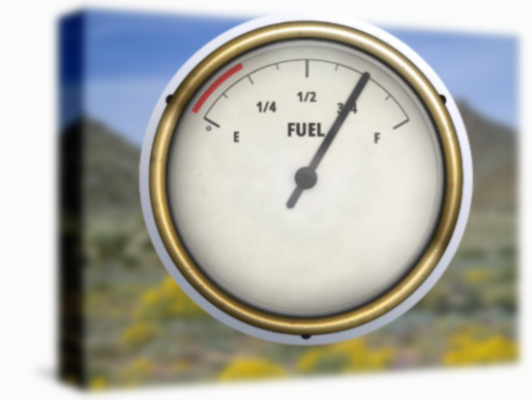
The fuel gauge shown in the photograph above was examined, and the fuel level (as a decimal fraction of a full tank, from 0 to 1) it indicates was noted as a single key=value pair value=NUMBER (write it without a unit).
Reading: value=0.75
